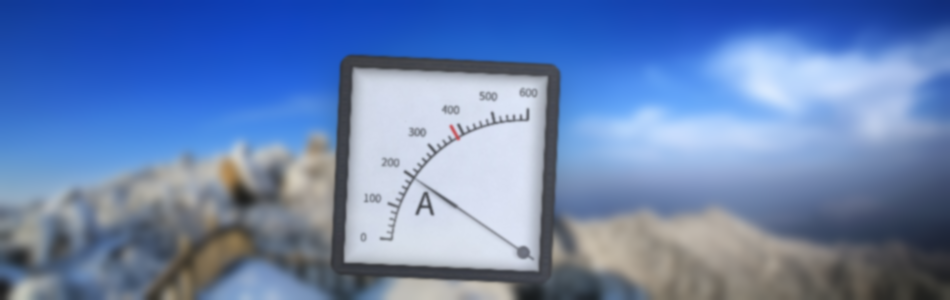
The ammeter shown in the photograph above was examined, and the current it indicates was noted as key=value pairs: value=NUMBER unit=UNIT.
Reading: value=200 unit=A
